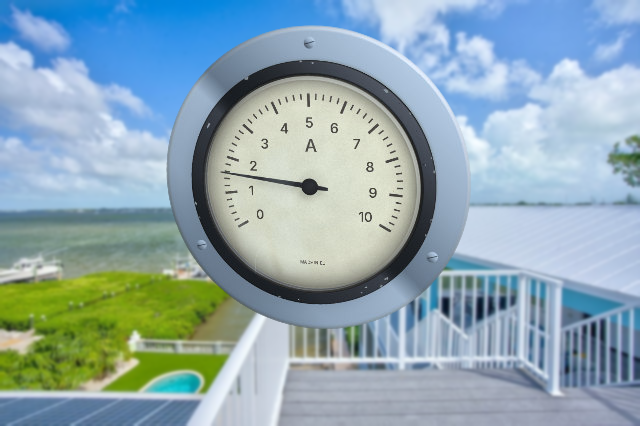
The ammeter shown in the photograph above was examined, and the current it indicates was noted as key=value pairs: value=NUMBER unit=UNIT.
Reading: value=1.6 unit=A
